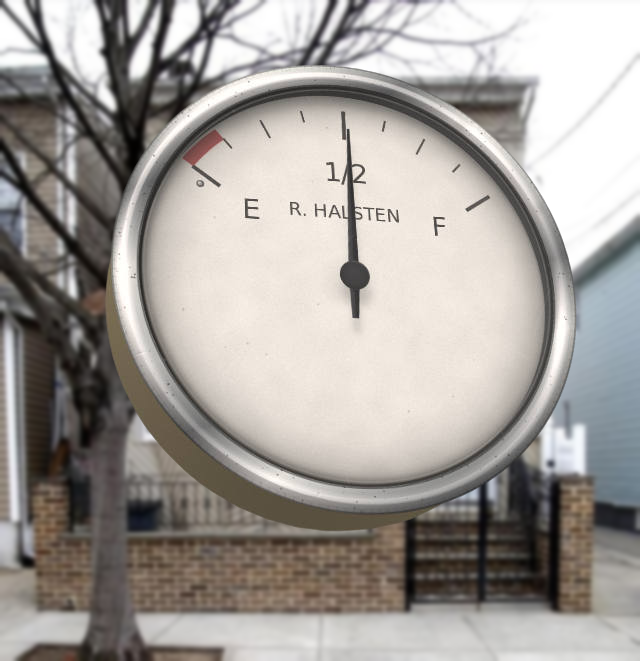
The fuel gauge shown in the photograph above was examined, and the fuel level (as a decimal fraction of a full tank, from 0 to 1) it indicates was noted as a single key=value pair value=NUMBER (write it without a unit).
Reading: value=0.5
